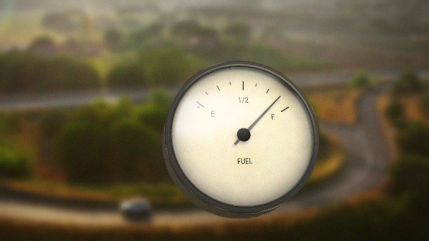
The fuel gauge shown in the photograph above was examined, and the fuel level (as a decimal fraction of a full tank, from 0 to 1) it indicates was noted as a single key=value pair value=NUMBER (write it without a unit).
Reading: value=0.875
